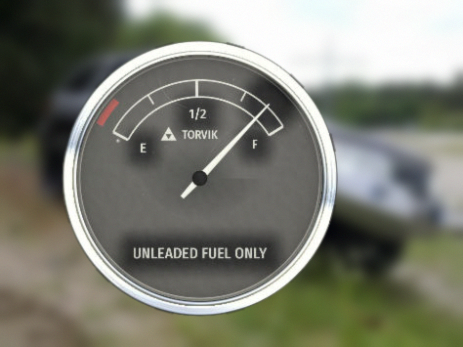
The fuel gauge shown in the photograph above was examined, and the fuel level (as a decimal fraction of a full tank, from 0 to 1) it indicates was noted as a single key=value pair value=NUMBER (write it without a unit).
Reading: value=0.875
